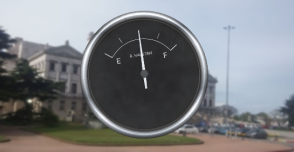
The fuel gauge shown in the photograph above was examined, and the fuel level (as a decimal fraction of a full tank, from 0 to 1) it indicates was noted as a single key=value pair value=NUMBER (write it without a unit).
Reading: value=0.5
